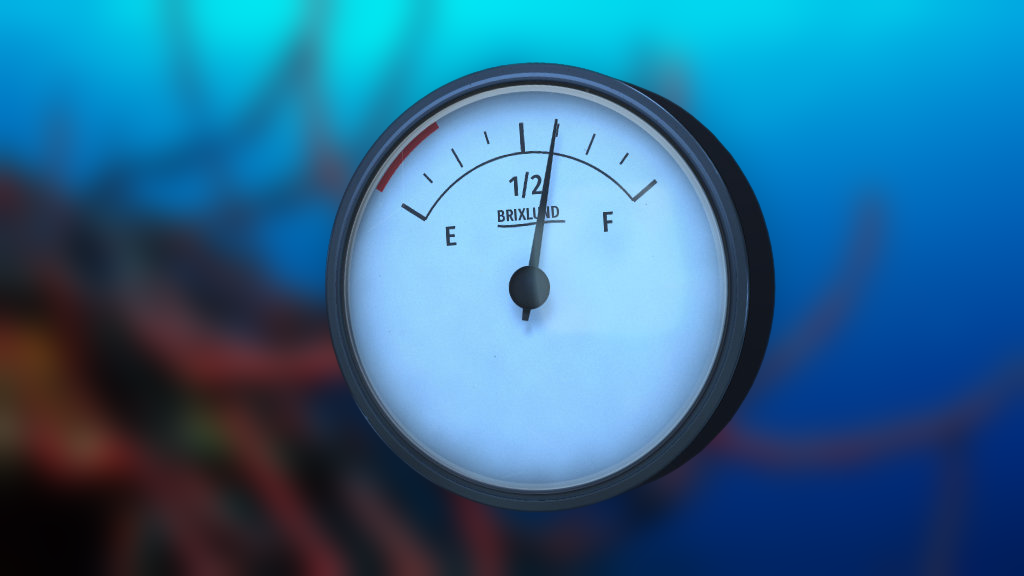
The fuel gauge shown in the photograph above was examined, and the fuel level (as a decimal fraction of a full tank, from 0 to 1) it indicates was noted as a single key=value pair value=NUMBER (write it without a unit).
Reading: value=0.625
